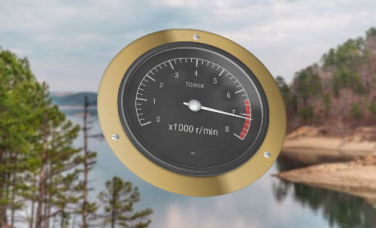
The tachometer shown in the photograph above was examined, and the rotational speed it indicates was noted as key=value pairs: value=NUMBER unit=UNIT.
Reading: value=7200 unit=rpm
